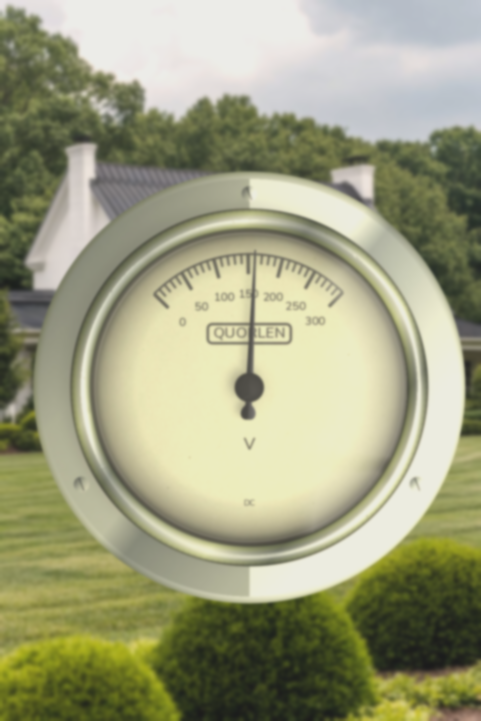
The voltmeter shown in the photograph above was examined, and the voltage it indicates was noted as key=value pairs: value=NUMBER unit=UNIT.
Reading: value=160 unit=V
